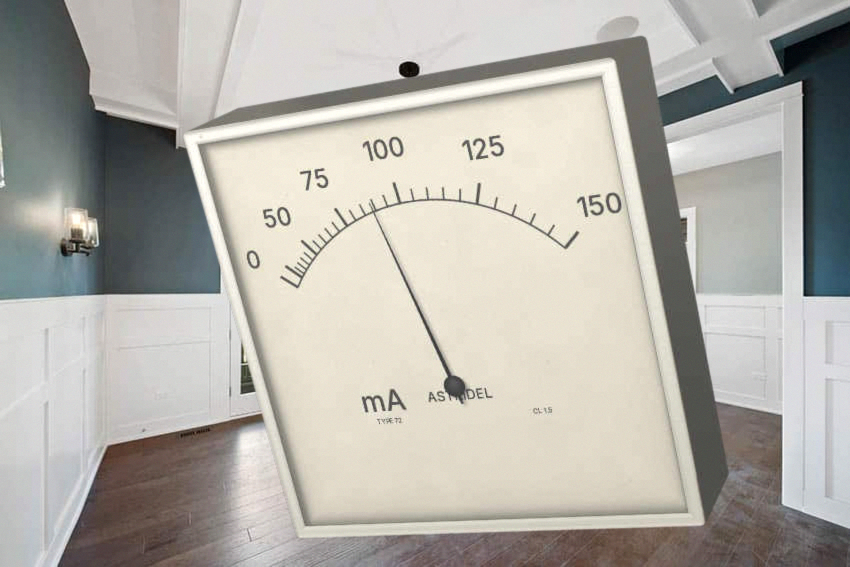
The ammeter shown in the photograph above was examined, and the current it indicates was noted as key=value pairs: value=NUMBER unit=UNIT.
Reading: value=90 unit=mA
